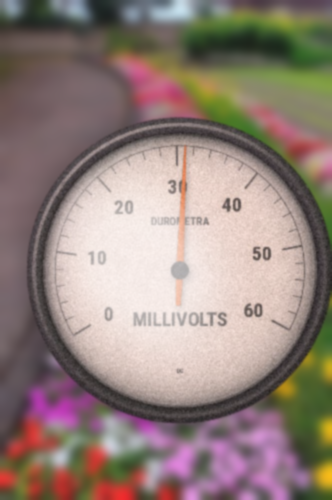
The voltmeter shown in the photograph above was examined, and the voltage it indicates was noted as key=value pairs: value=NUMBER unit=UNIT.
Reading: value=31 unit=mV
